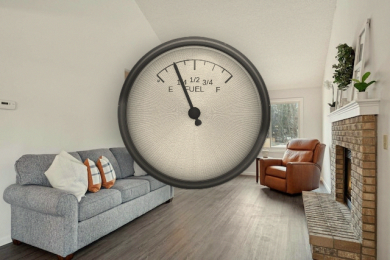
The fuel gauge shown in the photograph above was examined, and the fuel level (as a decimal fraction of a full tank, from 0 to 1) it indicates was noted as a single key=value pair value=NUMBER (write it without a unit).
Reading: value=0.25
